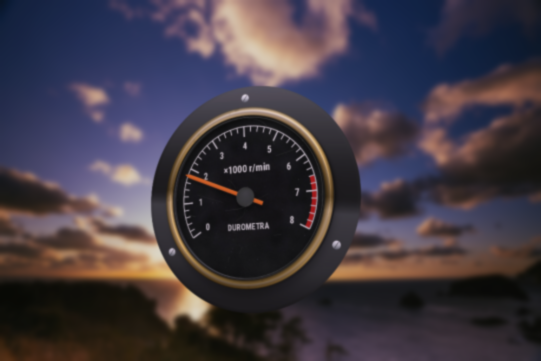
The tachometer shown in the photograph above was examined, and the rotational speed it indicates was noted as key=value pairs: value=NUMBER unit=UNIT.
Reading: value=1800 unit=rpm
